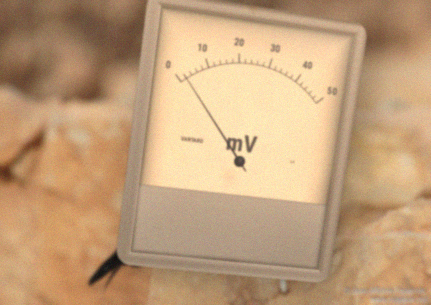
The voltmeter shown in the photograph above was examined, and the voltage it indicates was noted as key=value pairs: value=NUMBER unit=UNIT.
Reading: value=2 unit=mV
